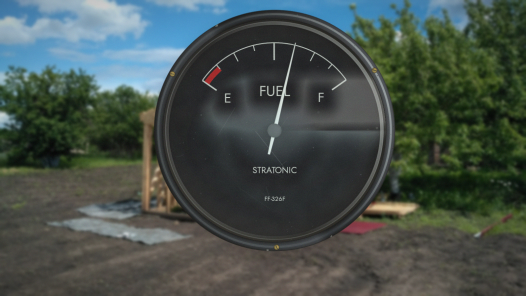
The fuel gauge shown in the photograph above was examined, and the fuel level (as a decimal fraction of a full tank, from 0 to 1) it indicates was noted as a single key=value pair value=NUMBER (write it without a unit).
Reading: value=0.625
